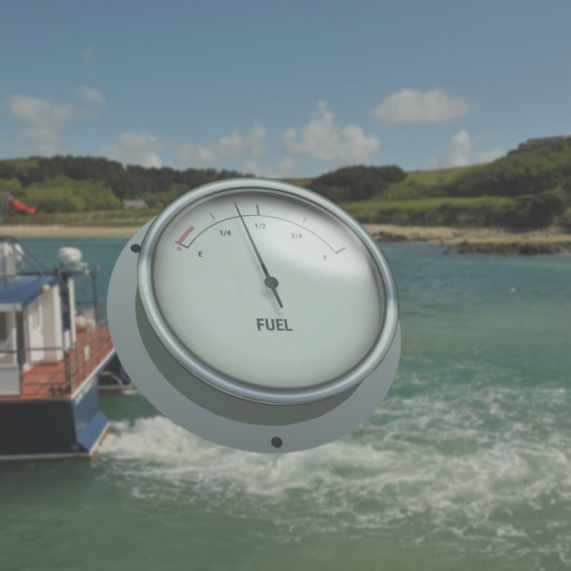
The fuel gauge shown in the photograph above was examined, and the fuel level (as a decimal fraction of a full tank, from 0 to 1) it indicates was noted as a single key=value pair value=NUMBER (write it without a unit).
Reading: value=0.375
